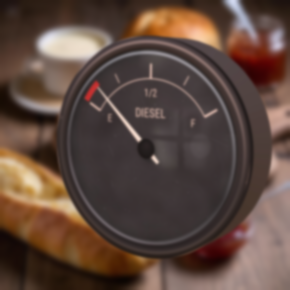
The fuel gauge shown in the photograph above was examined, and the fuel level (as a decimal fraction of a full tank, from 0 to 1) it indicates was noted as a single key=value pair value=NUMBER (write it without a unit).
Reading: value=0.125
